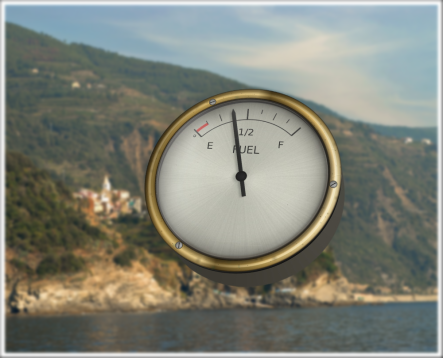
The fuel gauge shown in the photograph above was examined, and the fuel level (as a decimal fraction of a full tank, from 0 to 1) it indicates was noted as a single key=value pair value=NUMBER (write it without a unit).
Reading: value=0.375
